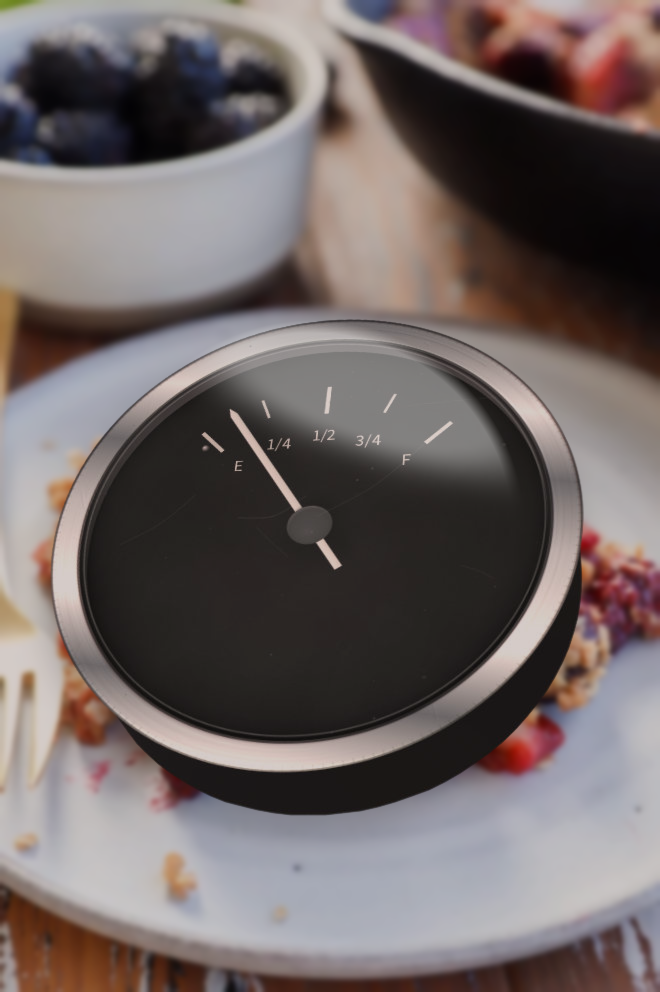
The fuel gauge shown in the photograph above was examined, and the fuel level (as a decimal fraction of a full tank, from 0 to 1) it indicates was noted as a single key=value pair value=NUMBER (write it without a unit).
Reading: value=0.125
